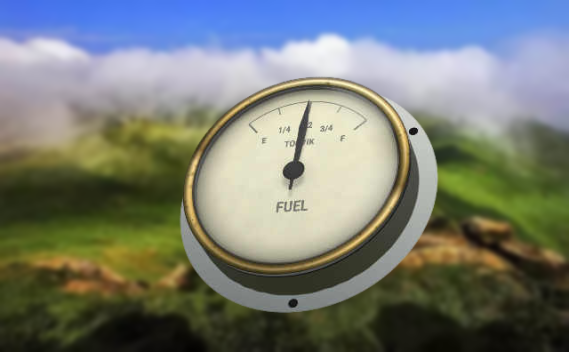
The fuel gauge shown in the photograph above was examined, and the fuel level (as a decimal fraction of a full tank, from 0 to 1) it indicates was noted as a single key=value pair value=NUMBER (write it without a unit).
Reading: value=0.5
